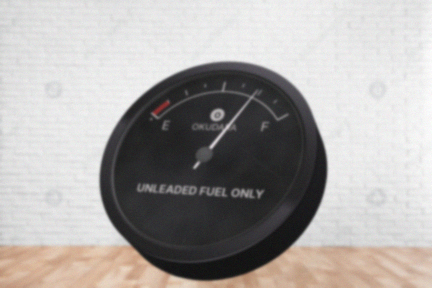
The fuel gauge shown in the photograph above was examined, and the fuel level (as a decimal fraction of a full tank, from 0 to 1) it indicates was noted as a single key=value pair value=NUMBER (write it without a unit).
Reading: value=0.75
